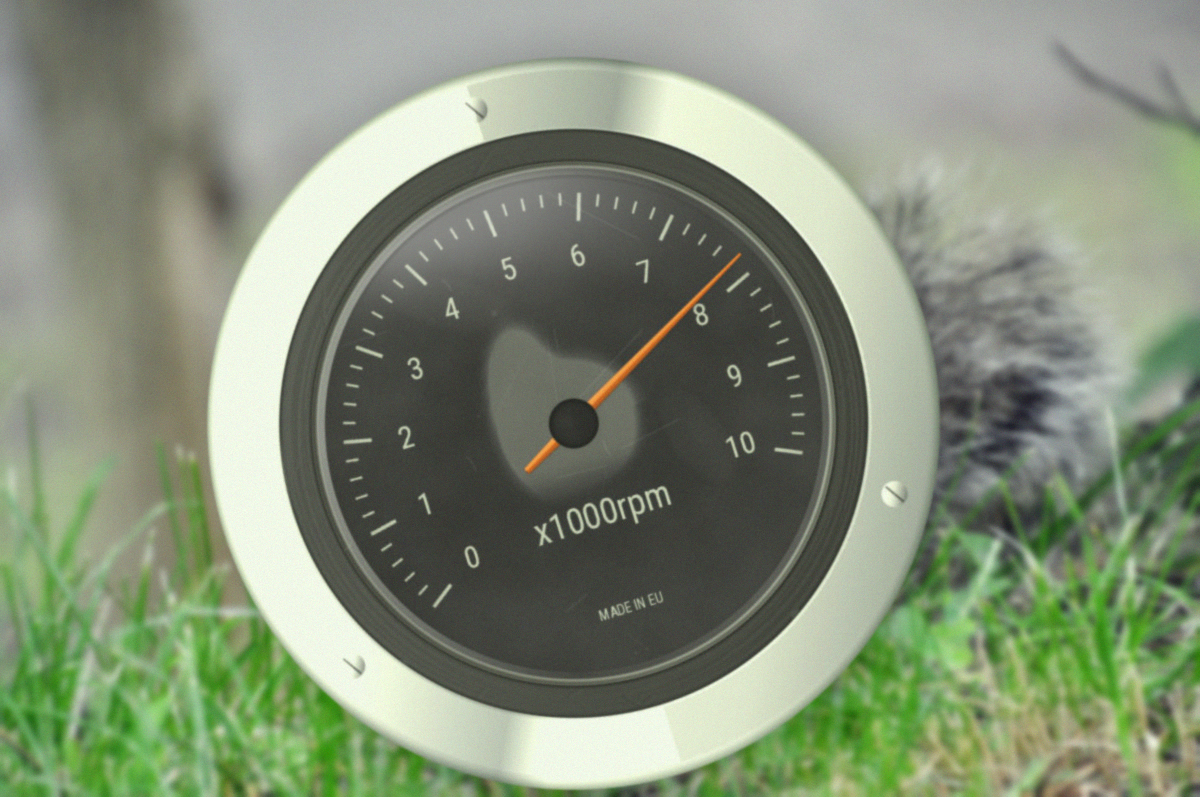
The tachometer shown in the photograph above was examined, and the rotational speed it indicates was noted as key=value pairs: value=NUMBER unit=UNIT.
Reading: value=7800 unit=rpm
